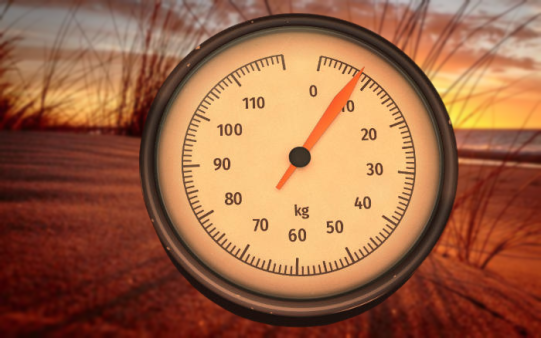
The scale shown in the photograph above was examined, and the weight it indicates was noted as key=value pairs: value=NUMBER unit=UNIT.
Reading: value=8 unit=kg
